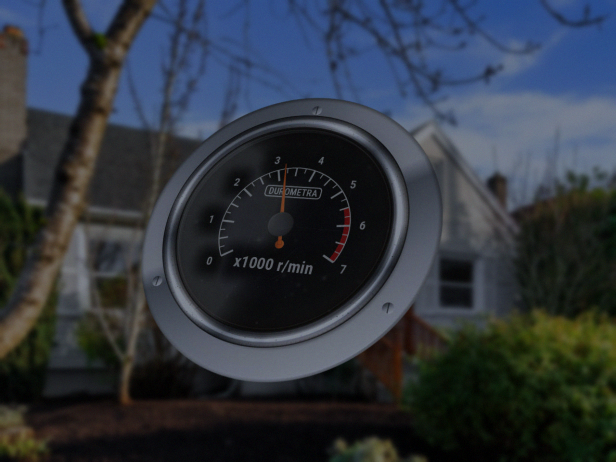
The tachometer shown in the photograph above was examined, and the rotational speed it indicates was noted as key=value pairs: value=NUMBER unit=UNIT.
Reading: value=3250 unit=rpm
